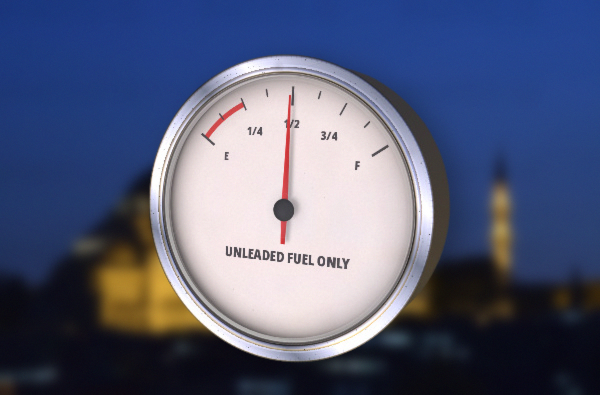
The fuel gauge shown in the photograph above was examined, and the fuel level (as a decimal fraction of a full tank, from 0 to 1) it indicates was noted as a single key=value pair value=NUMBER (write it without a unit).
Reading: value=0.5
